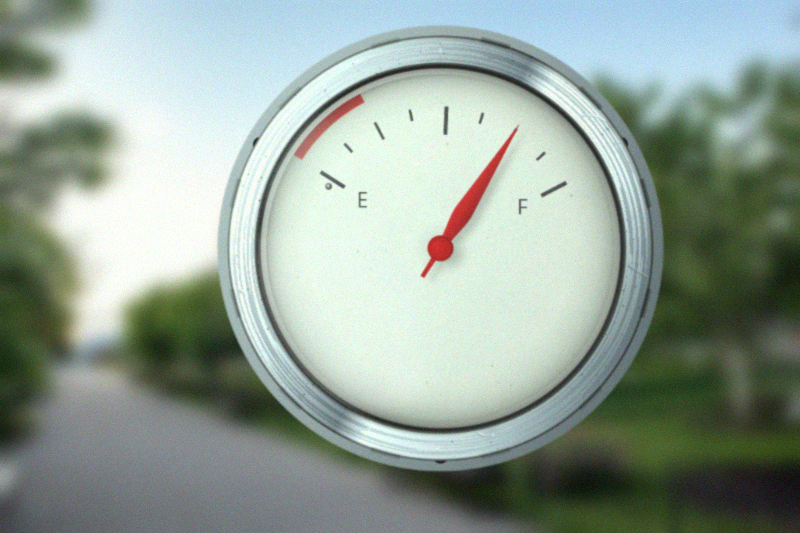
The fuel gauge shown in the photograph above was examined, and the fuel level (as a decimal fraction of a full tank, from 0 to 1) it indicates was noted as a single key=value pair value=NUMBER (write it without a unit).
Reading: value=0.75
